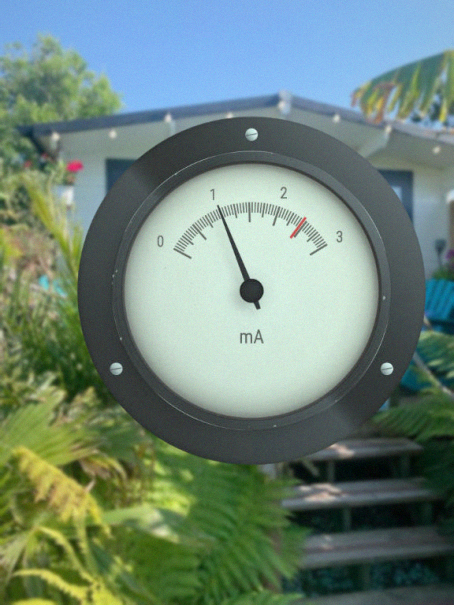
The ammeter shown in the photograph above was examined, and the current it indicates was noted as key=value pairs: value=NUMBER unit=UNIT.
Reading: value=1 unit=mA
